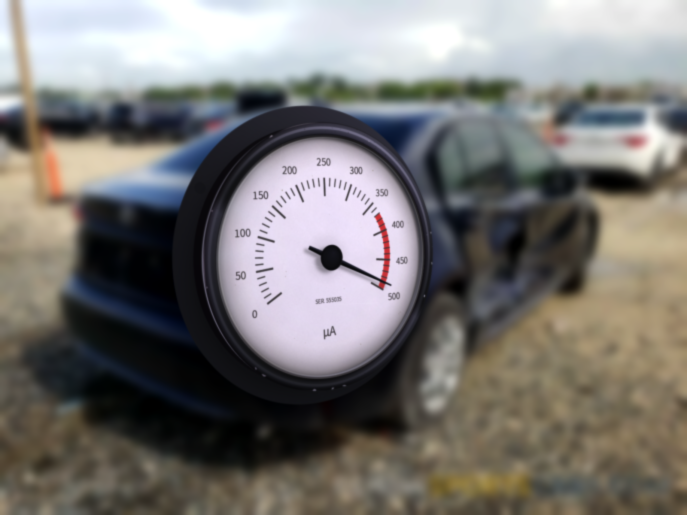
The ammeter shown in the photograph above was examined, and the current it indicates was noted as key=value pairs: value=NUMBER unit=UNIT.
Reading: value=490 unit=µA
